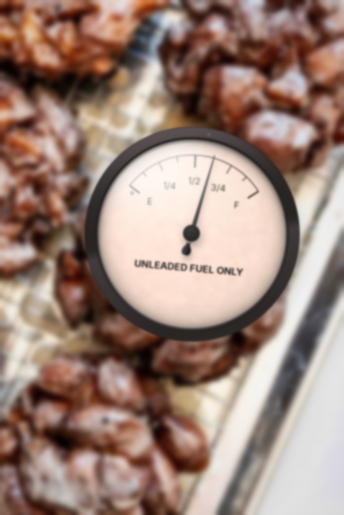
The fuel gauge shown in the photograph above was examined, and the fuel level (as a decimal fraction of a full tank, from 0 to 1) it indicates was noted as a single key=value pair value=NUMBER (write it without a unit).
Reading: value=0.625
